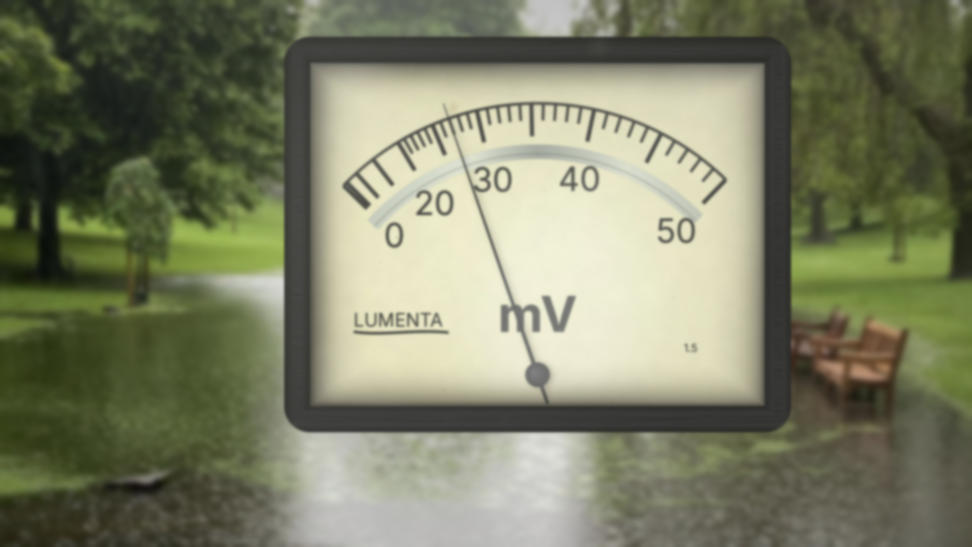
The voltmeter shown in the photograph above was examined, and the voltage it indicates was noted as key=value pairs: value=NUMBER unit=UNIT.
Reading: value=27 unit=mV
